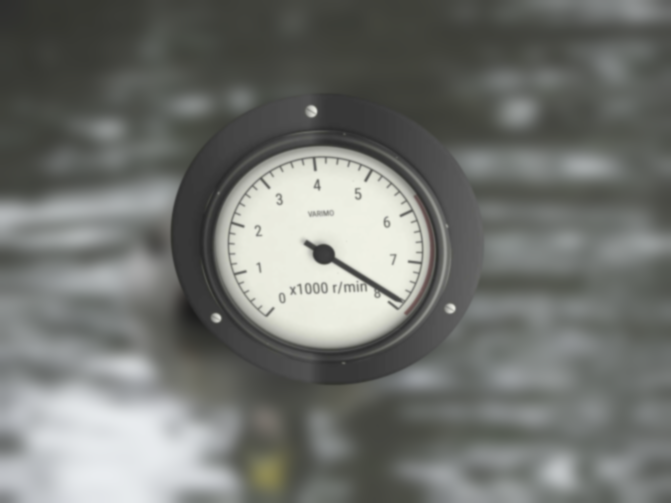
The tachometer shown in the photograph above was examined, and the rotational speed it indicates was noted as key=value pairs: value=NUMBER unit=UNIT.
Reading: value=7800 unit=rpm
